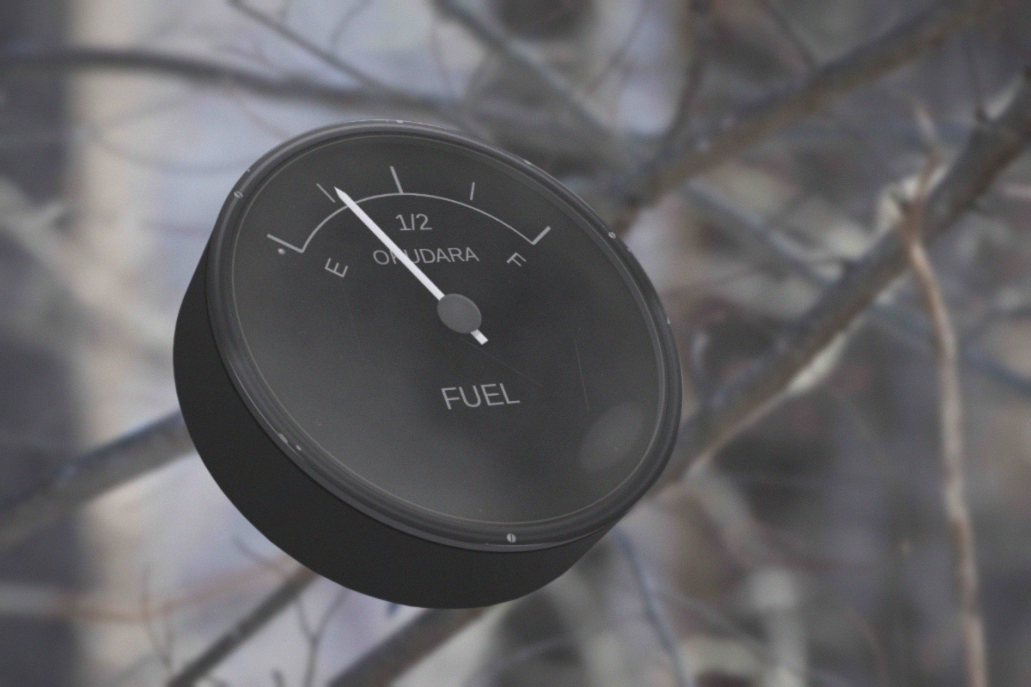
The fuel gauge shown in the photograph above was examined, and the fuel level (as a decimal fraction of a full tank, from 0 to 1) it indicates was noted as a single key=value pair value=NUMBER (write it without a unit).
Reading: value=0.25
